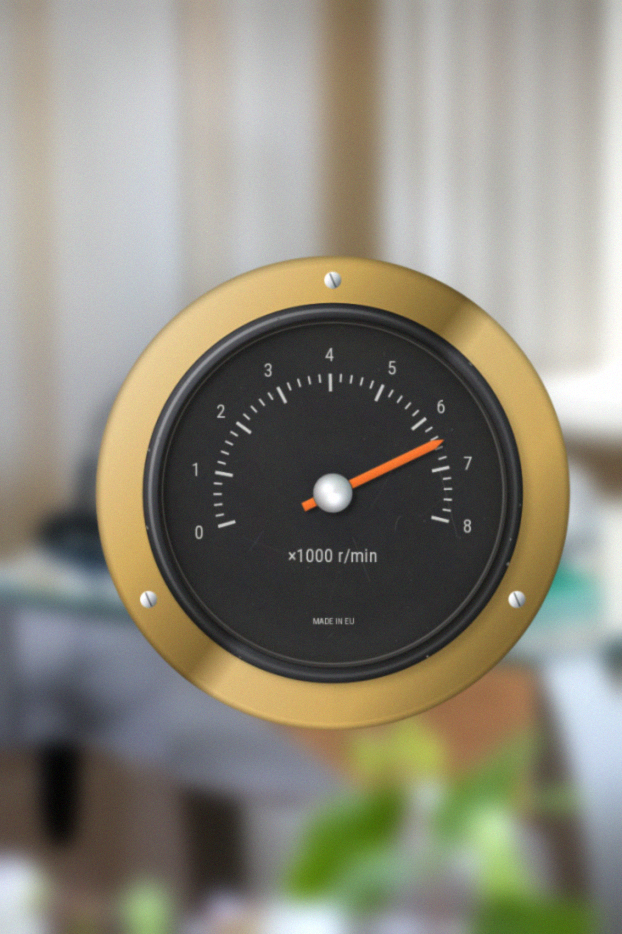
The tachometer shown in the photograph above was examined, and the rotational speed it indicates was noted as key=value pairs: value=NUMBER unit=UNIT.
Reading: value=6500 unit=rpm
